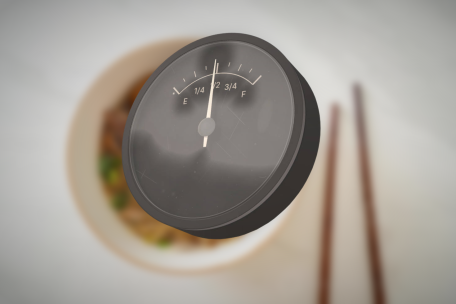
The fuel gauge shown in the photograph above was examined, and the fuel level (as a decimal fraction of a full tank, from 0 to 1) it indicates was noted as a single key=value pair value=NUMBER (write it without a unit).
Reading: value=0.5
